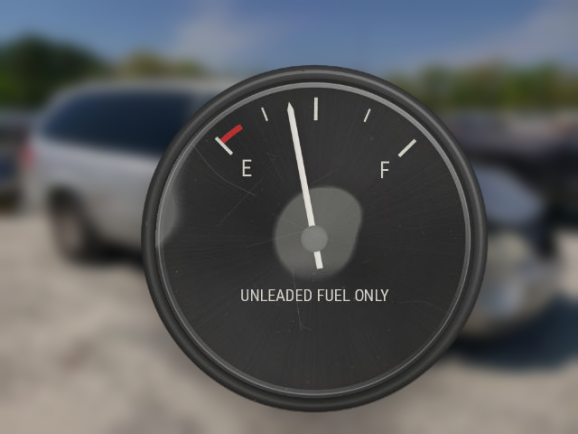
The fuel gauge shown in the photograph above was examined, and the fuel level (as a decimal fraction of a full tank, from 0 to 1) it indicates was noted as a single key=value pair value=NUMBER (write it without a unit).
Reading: value=0.375
